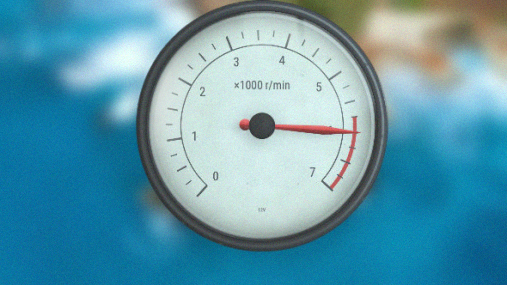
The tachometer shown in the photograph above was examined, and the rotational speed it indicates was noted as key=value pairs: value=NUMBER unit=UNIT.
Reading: value=6000 unit=rpm
